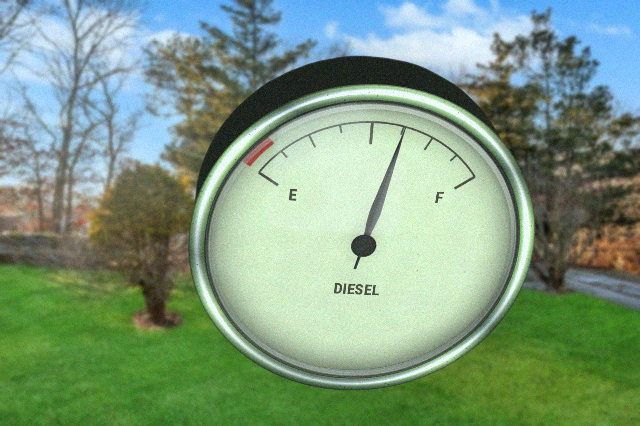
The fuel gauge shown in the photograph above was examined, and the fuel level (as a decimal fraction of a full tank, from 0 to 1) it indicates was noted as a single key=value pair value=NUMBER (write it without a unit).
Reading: value=0.625
